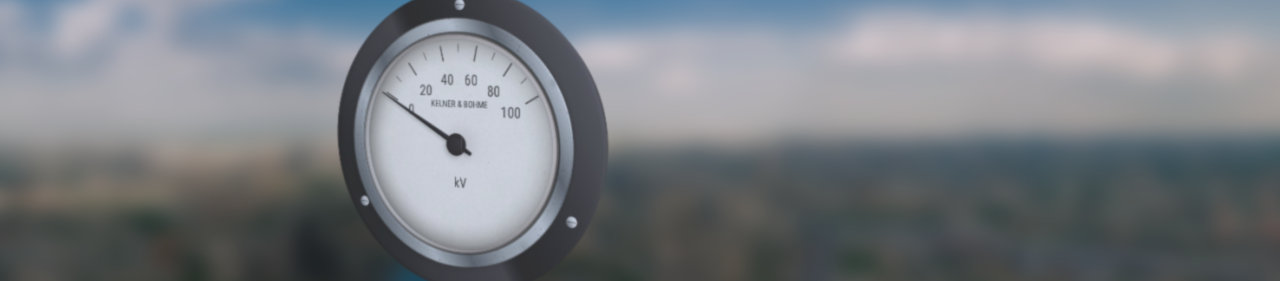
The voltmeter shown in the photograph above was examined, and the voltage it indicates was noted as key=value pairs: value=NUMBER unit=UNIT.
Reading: value=0 unit=kV
